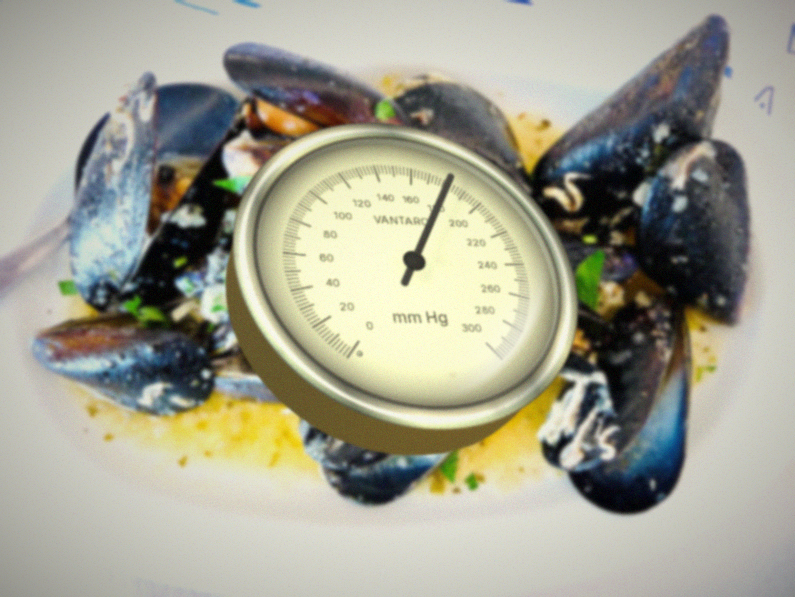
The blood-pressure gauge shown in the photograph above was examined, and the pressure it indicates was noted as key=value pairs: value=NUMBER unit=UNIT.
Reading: value=180 unit=mmHg
